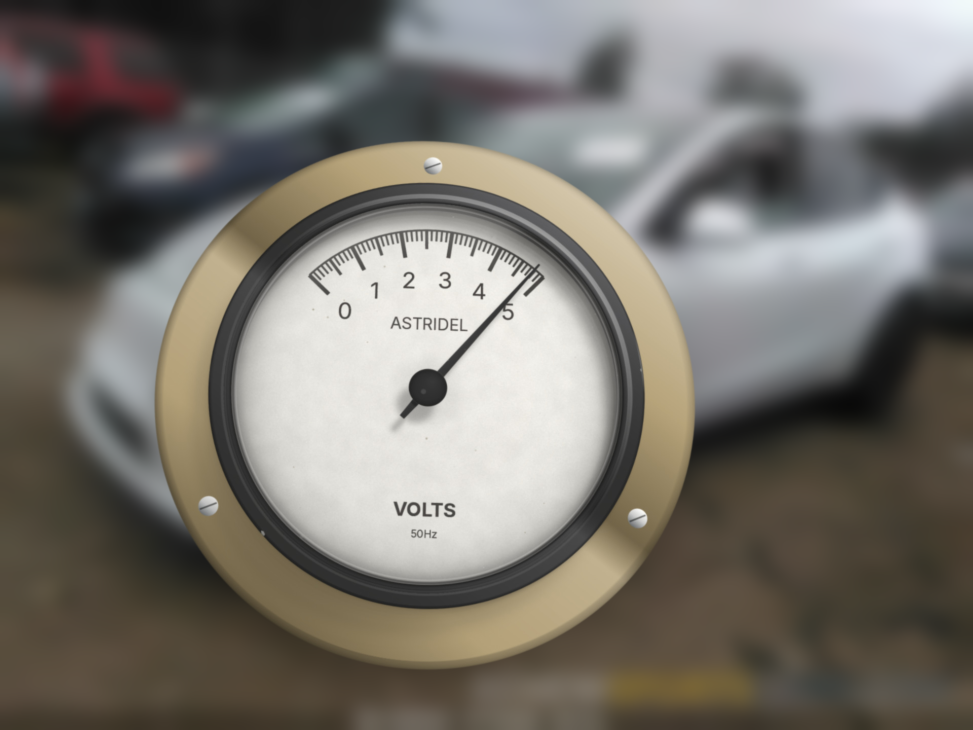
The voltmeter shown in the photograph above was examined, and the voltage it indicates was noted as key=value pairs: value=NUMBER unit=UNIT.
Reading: value=4.8 unit=V
